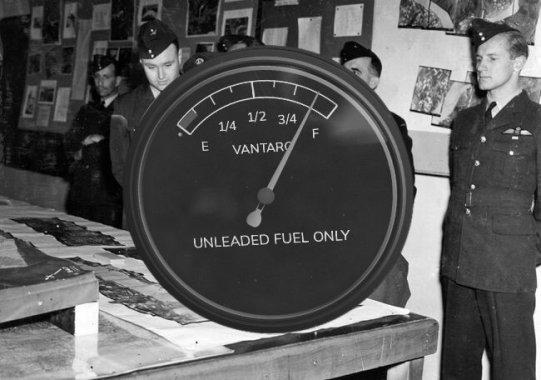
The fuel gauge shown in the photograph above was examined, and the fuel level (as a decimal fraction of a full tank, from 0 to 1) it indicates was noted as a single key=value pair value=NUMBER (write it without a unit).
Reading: value=0.875
